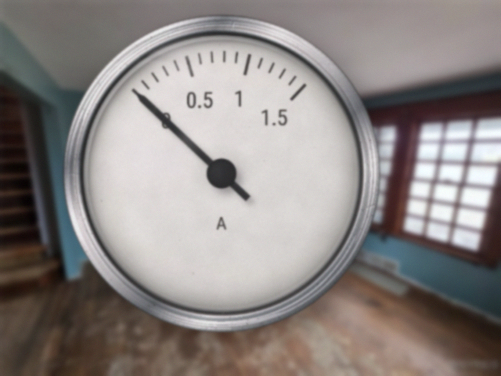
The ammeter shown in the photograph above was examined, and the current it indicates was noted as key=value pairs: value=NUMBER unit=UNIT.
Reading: value=0 unit=A
